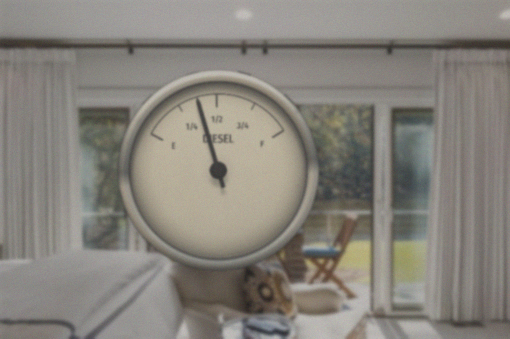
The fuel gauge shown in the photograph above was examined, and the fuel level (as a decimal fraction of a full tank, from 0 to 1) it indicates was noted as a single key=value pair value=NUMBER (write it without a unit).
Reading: value=0.375
